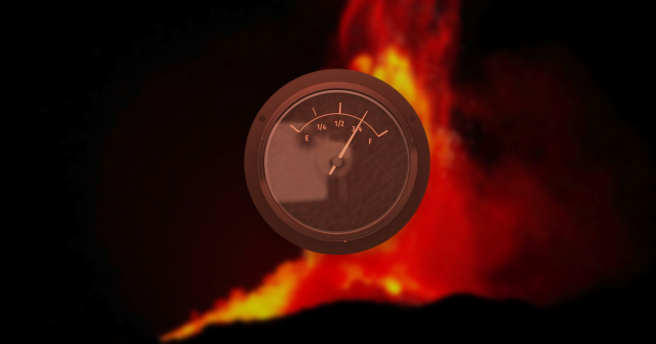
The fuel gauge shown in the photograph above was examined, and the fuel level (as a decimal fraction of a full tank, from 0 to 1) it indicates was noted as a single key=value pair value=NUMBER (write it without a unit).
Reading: value=0.75
